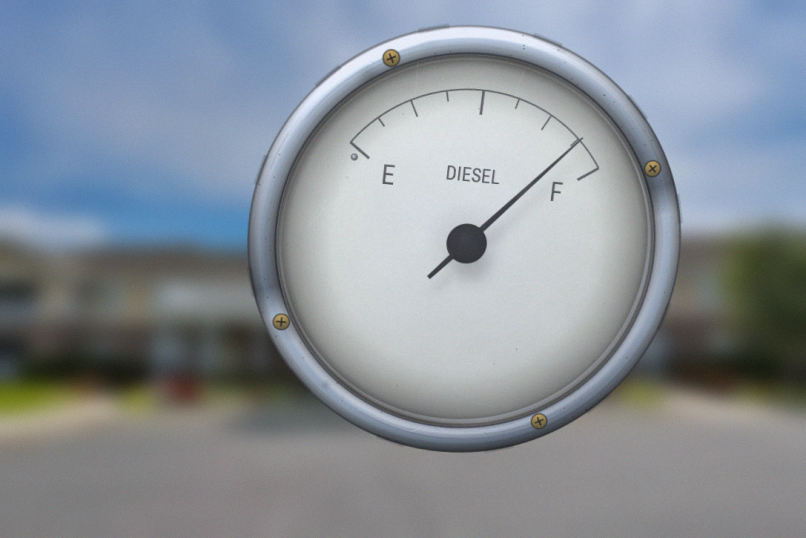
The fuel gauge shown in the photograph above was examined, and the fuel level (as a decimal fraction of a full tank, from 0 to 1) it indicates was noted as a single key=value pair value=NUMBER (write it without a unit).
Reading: value=0.875
